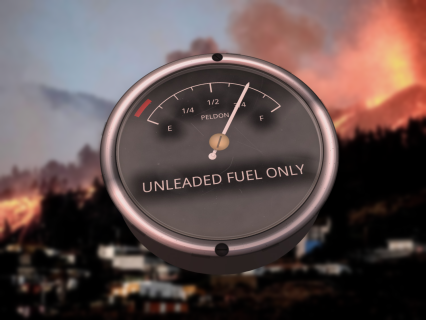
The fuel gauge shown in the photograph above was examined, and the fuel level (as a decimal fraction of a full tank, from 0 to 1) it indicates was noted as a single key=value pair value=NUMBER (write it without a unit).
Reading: value=0.75
